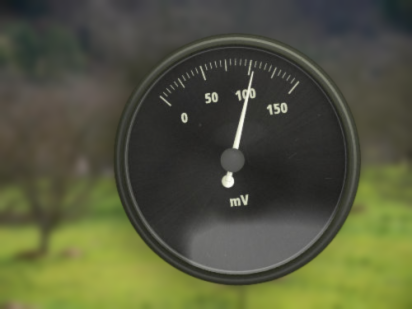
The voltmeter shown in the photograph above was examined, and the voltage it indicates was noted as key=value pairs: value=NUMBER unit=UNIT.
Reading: value=105 unit=mV
